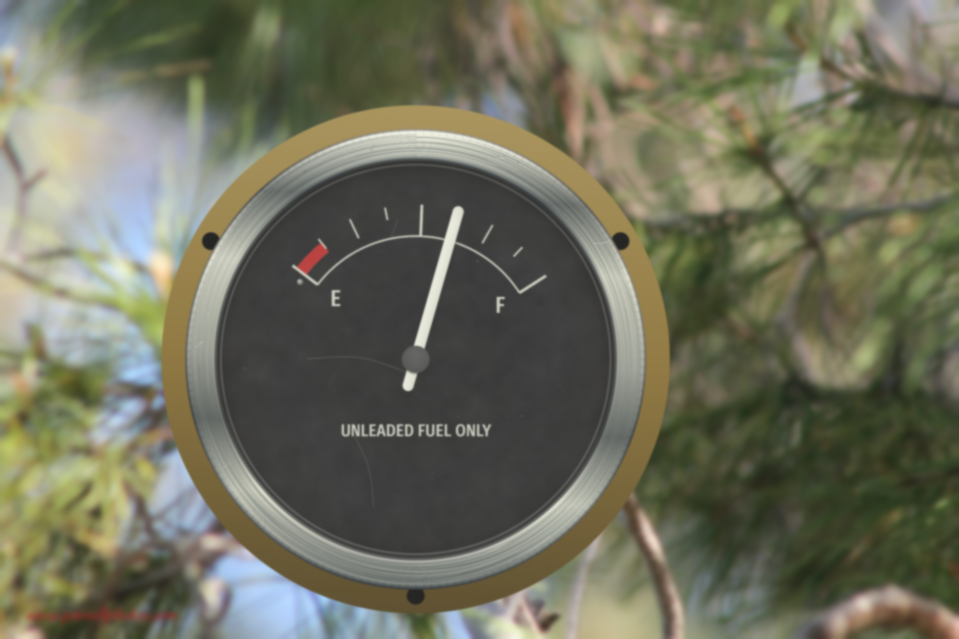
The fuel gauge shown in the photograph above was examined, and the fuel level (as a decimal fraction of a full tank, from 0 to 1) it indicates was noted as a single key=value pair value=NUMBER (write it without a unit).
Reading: value=0.625
